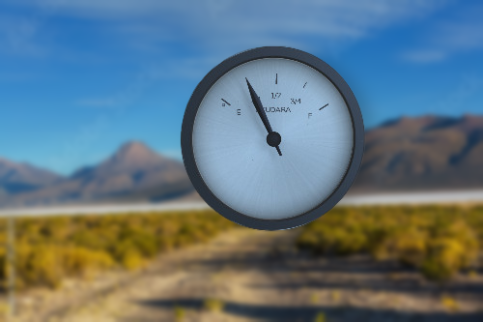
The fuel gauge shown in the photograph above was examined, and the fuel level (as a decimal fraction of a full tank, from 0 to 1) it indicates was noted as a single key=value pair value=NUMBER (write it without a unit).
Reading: value=0.25
